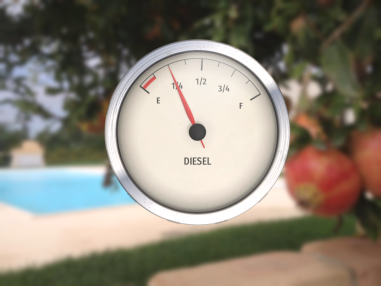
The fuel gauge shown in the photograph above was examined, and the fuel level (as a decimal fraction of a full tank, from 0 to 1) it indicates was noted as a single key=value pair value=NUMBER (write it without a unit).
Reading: value=0.25
